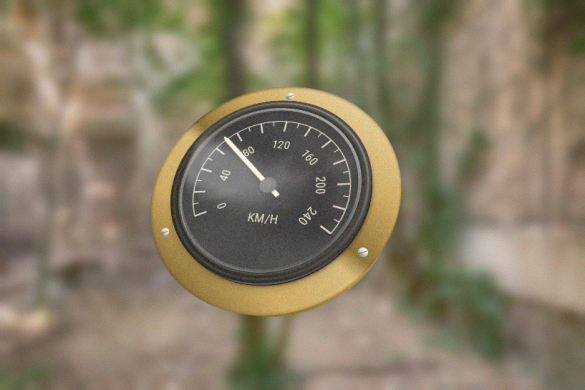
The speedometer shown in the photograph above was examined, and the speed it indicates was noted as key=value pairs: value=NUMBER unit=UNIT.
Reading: value=70 unit=km/h
